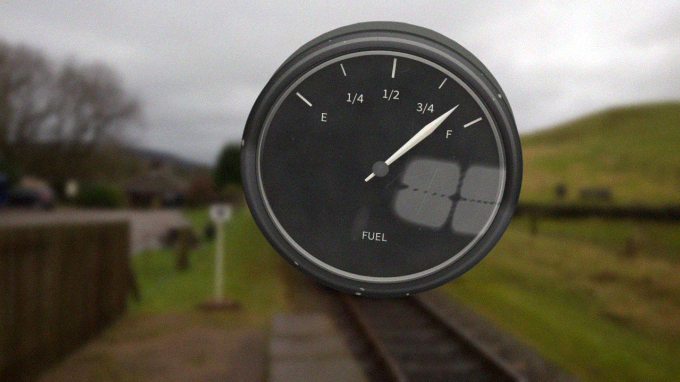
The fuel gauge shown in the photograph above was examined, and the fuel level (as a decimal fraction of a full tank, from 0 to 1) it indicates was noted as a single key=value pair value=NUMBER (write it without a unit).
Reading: value=0.875
